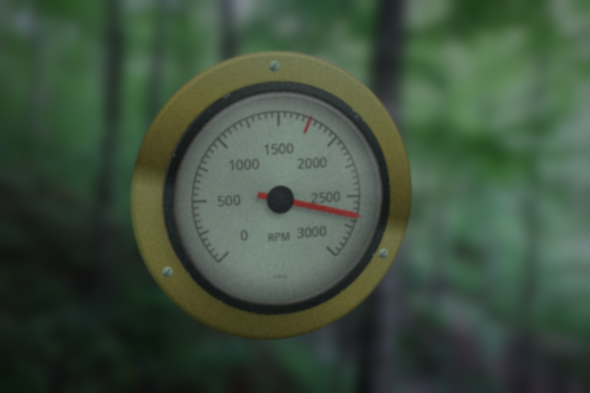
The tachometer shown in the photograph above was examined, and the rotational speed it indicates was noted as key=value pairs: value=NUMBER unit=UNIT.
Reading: value=2650 unit=rpm
